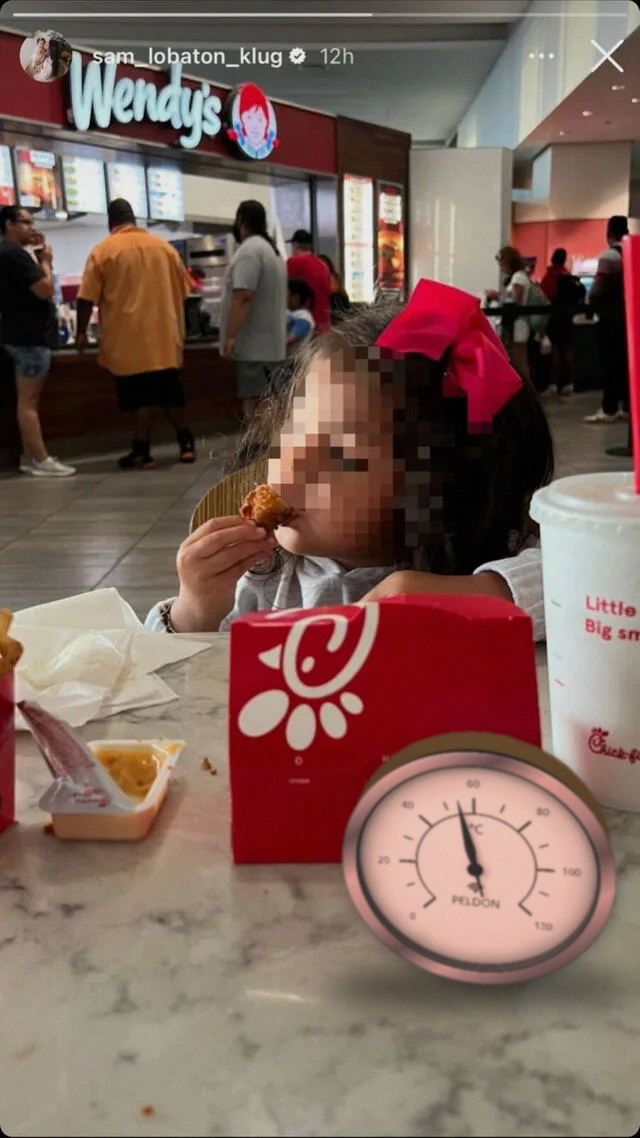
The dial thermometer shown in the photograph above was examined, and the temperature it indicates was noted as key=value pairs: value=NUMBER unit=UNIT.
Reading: value=55 unit=°C
